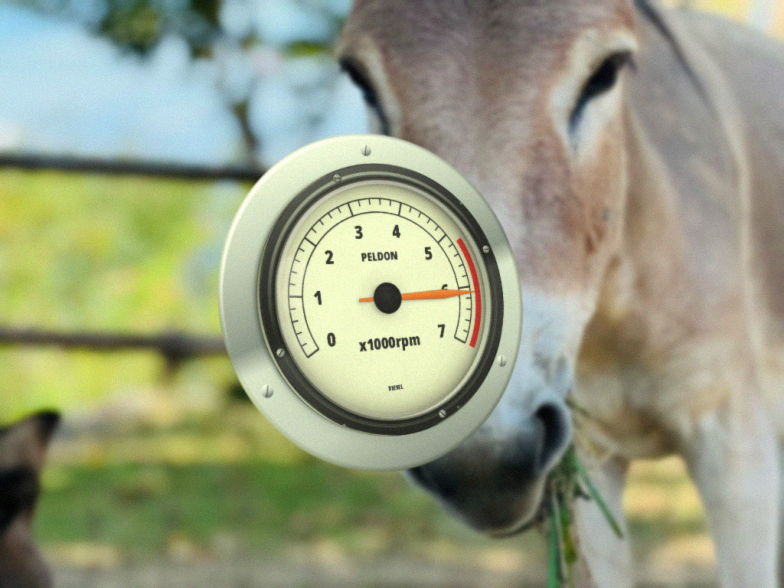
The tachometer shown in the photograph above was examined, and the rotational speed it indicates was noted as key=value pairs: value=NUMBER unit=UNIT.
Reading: value=6100 unit=rpm
